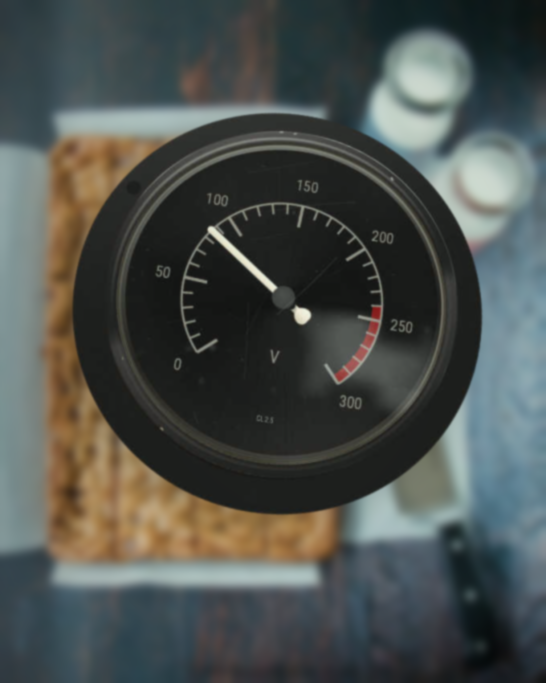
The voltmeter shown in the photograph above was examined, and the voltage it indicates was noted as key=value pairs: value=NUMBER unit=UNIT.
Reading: value=85 unit=V
